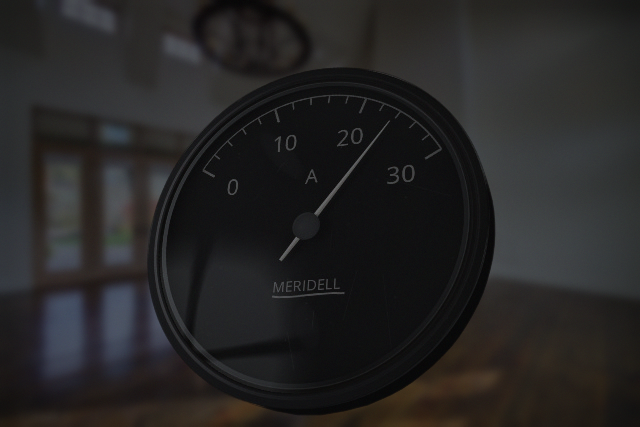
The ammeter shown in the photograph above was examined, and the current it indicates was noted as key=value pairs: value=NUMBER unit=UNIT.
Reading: value=24 unit=A
